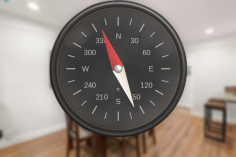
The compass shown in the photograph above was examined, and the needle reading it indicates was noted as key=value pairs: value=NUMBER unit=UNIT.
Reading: value=337.5 unit=°
